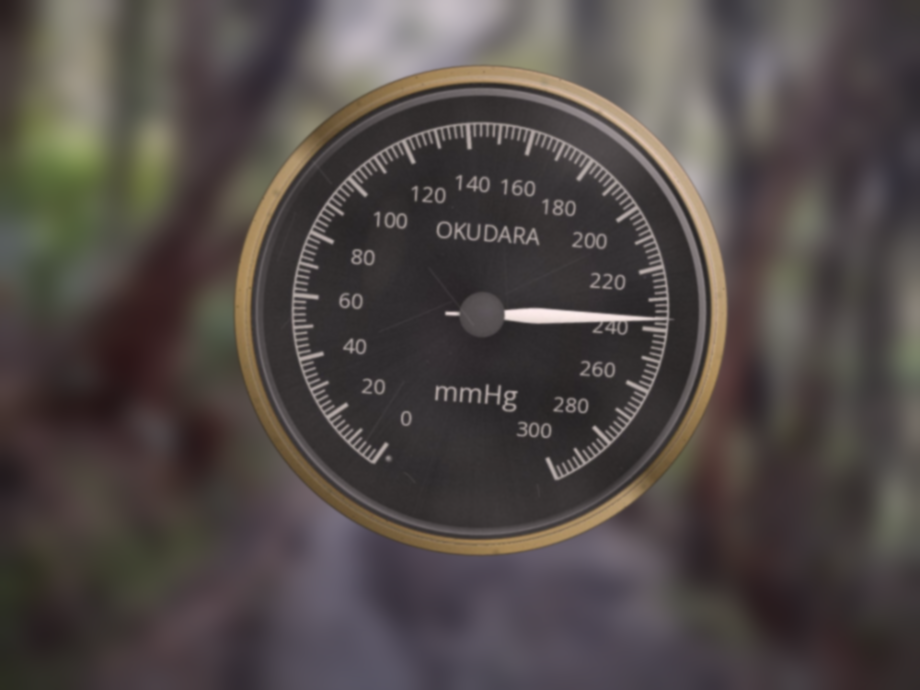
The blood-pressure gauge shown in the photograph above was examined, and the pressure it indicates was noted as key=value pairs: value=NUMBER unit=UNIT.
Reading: value=236 unit=mmHg
